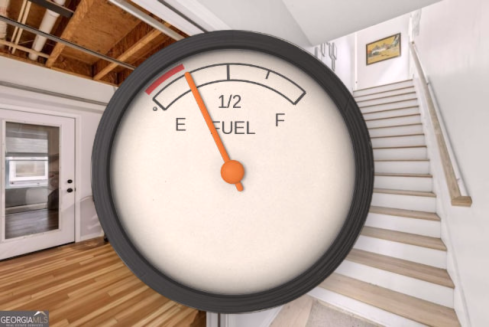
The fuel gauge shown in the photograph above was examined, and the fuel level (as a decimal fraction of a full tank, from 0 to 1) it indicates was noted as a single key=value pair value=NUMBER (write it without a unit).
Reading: value=0.25
